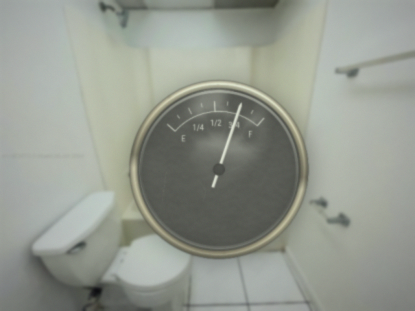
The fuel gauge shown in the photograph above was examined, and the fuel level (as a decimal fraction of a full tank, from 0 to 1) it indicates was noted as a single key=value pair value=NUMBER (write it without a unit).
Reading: value=0.75
